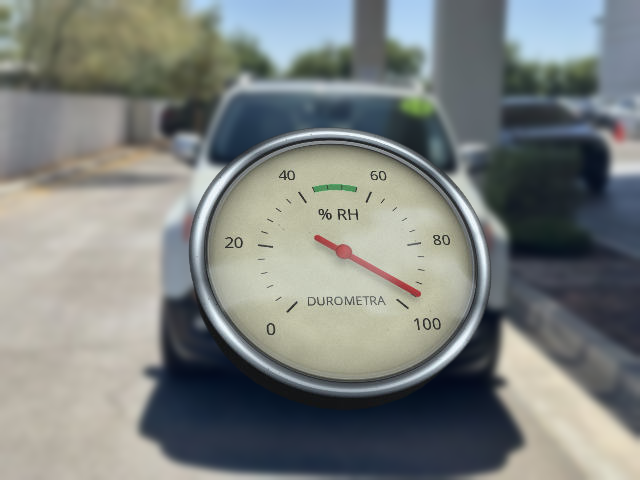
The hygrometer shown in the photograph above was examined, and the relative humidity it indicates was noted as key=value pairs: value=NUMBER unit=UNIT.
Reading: value=96 unit=%
